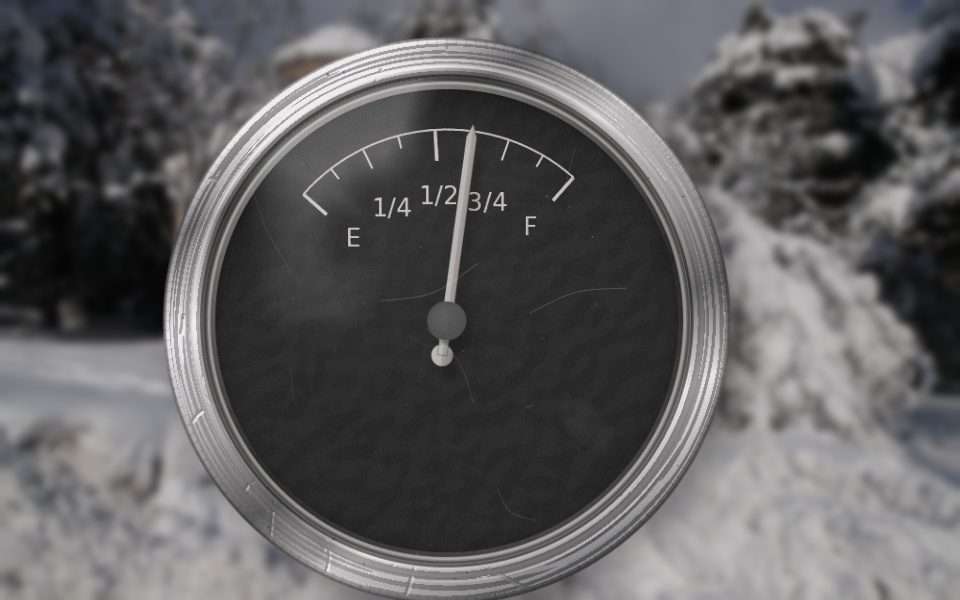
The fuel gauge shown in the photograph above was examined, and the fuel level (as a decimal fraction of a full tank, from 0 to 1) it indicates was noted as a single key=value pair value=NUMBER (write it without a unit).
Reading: value=0.625
